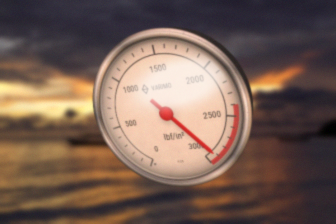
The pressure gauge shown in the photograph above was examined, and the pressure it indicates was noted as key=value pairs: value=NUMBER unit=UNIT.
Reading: value=2900 unit=psi
